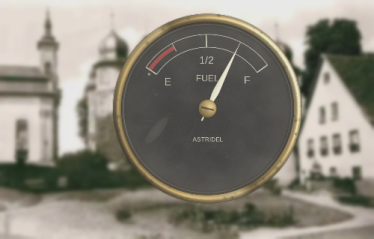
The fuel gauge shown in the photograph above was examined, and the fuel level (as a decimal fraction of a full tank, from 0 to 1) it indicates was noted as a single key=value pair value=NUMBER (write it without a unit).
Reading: value=0.75
